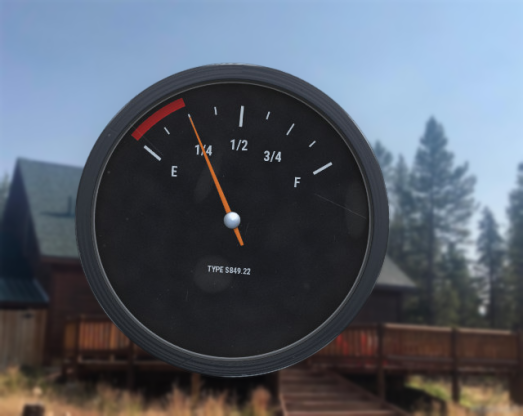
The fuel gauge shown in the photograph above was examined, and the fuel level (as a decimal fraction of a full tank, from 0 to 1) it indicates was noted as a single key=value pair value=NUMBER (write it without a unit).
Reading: value=0.25
